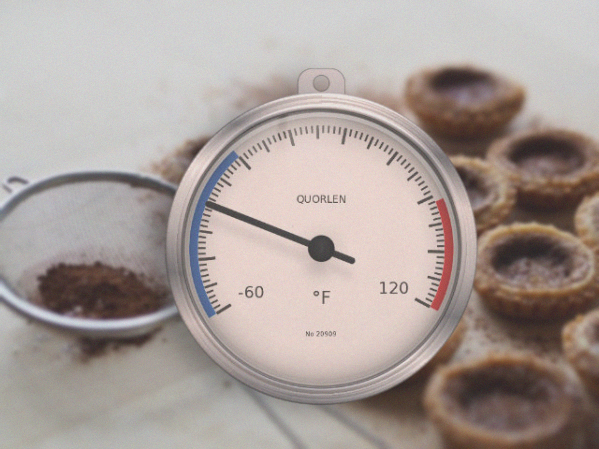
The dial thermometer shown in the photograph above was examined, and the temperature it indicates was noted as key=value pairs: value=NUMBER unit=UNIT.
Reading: value=-20 unit=°F
